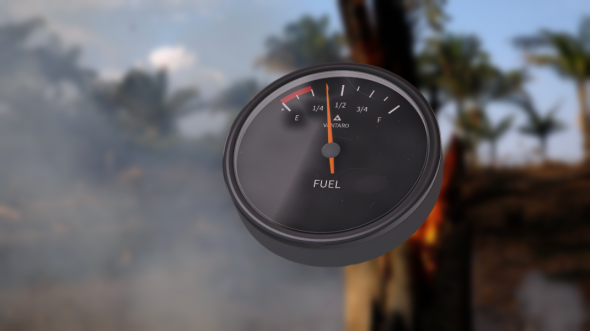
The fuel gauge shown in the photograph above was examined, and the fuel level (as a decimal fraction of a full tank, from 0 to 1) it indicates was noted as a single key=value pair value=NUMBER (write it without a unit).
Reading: value=0.375
